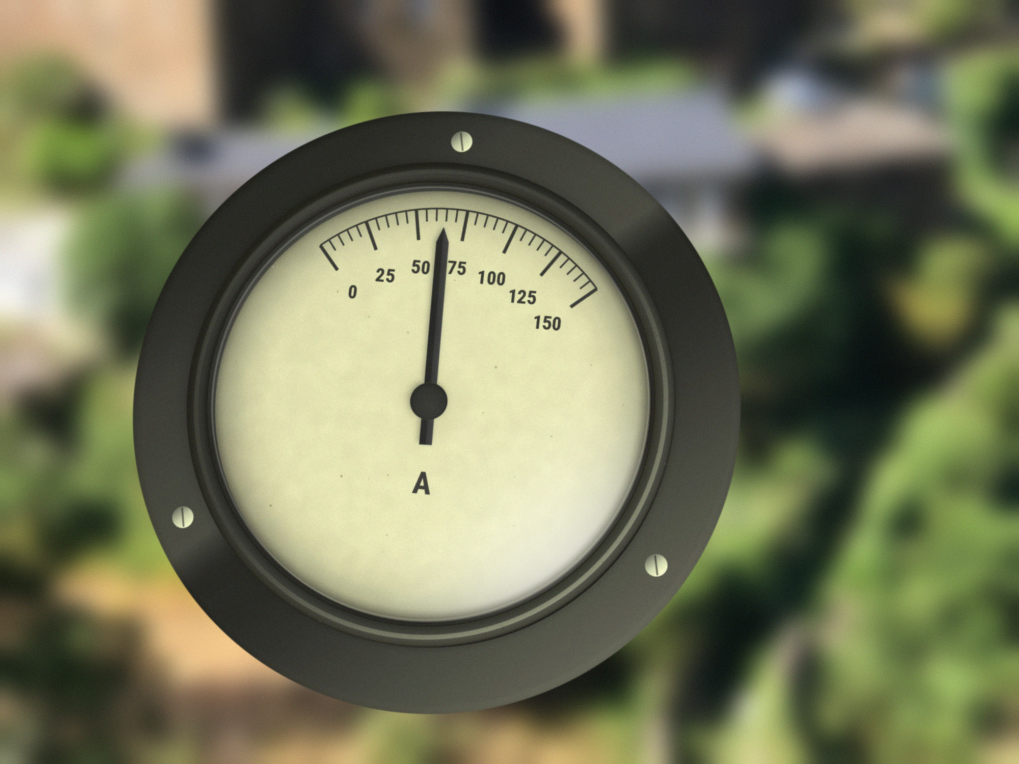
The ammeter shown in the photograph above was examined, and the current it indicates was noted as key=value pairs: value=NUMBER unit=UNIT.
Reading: value=65 unit=A
